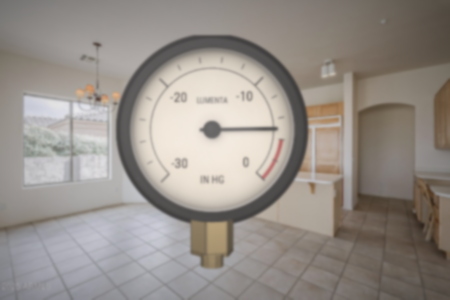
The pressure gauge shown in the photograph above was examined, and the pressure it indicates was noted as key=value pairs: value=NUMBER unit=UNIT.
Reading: value=-5 unit=inHg
